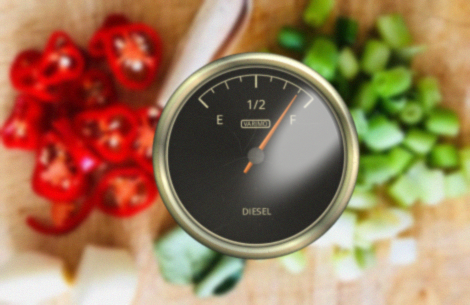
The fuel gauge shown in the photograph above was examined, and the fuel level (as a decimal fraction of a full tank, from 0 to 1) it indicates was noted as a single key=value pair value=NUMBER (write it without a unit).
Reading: value=0.875
